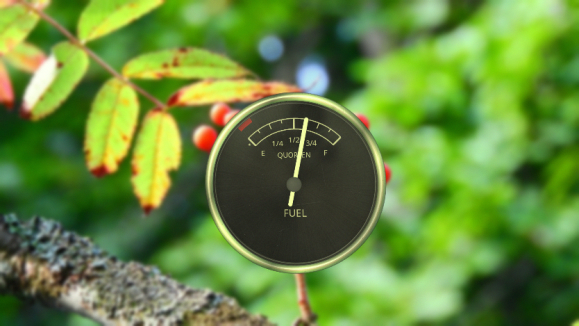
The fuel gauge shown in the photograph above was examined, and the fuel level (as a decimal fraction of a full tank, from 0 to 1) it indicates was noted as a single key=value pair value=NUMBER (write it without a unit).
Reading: value=0.625
